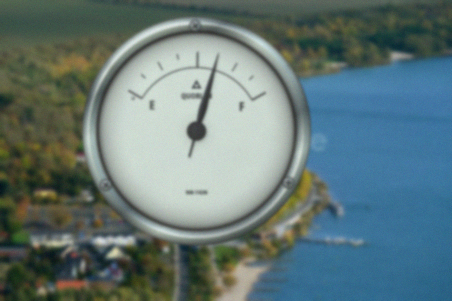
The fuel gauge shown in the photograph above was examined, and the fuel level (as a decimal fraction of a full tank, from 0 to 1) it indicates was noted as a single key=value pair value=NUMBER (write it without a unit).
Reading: value=0.625
